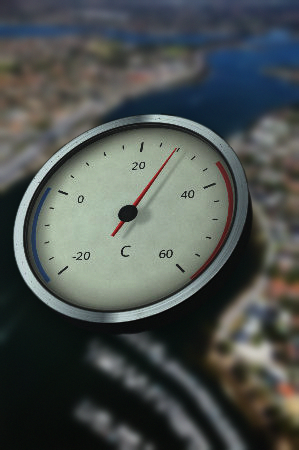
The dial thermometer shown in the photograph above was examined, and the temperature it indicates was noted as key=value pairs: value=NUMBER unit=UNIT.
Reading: value=28 unit=°C
